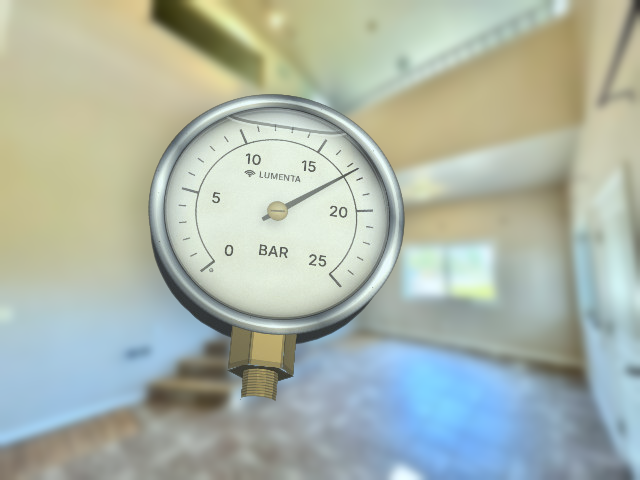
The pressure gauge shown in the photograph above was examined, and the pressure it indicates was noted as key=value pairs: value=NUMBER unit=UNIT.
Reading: value=17.5 unit=bar
